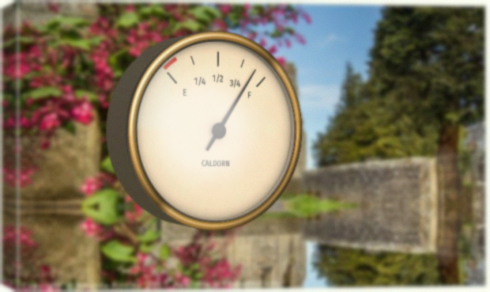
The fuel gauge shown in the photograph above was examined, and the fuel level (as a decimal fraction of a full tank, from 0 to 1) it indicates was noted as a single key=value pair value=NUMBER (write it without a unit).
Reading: value=0.875
